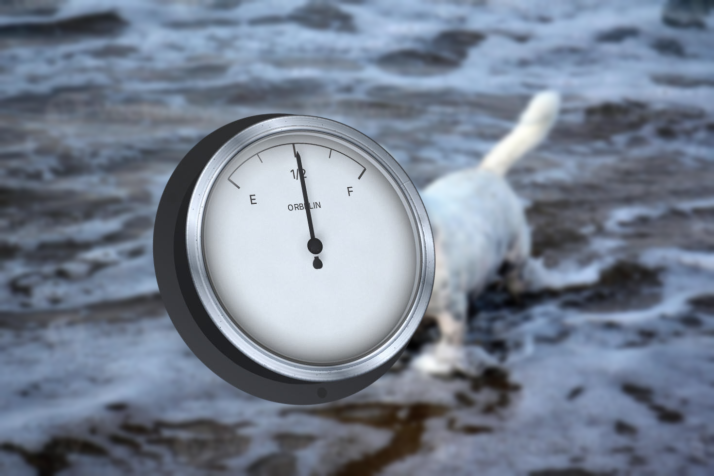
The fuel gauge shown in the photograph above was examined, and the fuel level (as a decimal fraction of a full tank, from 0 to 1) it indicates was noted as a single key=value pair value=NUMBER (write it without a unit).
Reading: value=0.5
